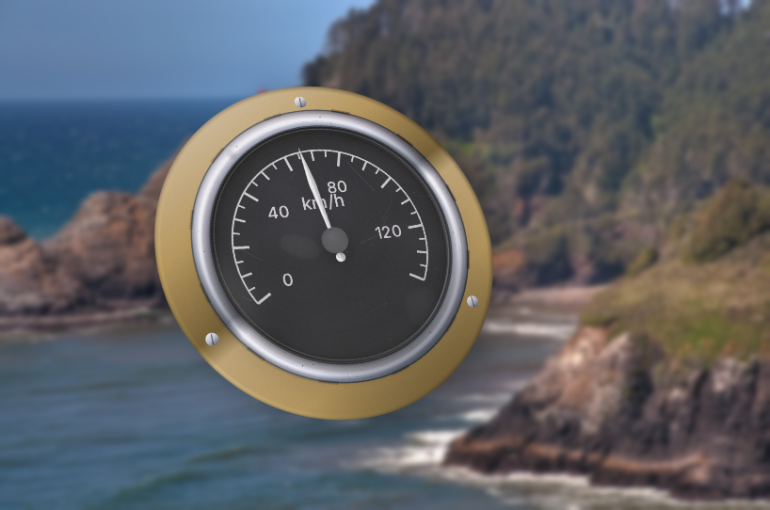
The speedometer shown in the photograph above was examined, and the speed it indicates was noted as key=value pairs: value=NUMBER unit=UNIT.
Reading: value=65 unit=km/h
